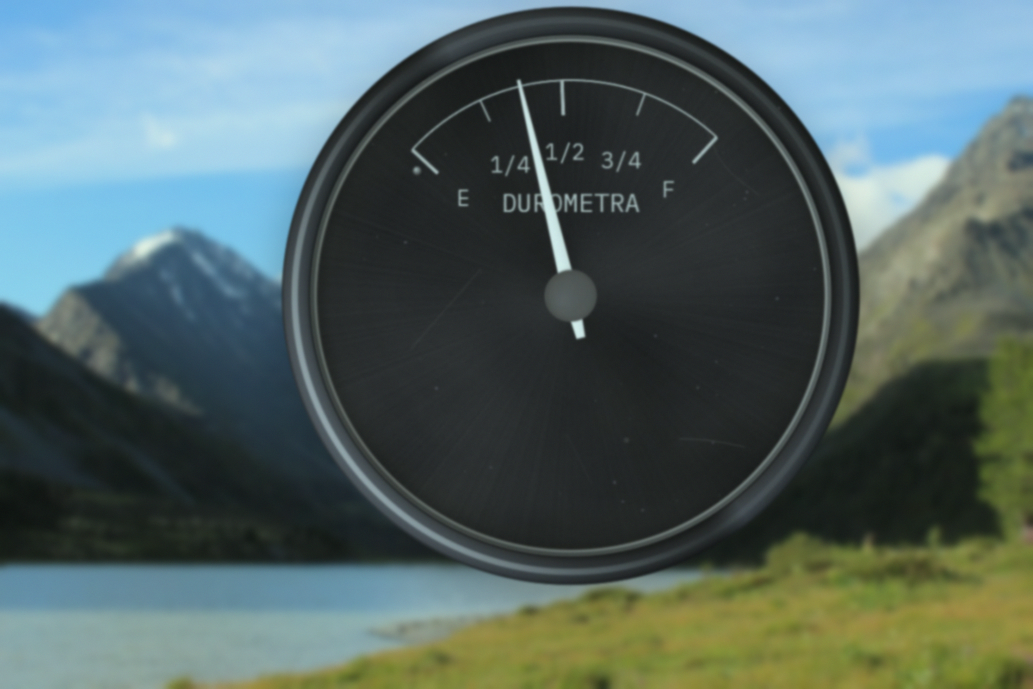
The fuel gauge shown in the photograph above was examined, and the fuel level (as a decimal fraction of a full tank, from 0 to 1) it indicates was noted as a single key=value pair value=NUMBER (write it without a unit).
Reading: value=0.375
